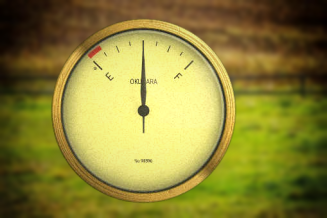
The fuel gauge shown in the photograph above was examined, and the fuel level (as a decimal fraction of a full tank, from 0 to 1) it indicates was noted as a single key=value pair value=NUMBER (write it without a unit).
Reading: value=0.5
